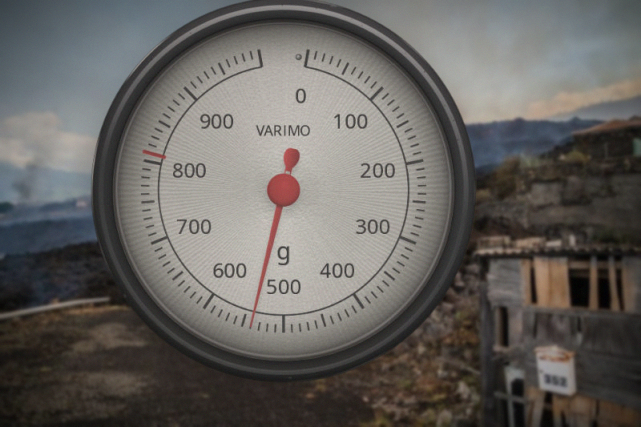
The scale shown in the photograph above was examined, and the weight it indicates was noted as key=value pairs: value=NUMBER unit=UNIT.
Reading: value=540 unit=g
